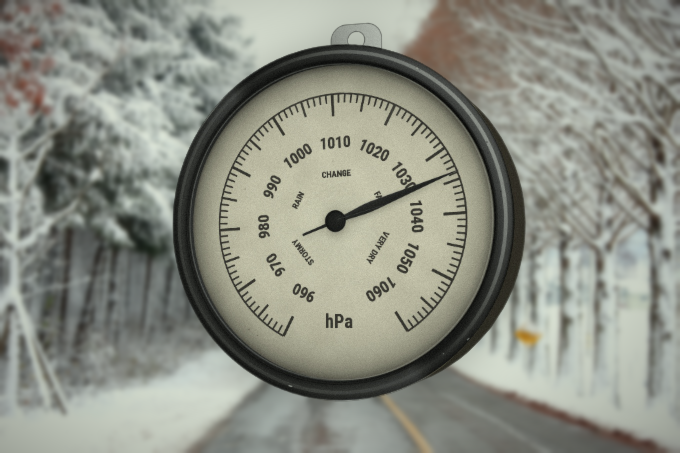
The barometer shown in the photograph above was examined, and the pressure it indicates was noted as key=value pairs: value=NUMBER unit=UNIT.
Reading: value=1034 unit=hPa
